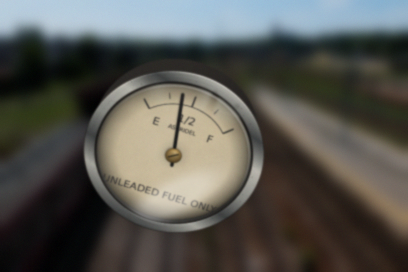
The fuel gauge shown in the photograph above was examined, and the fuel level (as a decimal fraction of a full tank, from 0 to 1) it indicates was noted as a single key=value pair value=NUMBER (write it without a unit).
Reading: value=0.375
